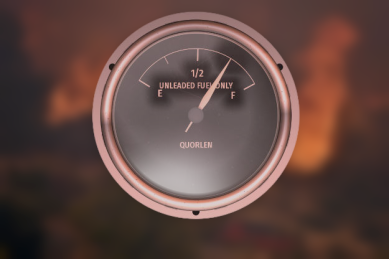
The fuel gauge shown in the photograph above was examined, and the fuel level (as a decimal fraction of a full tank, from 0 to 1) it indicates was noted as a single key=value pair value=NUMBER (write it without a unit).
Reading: value=0.75
